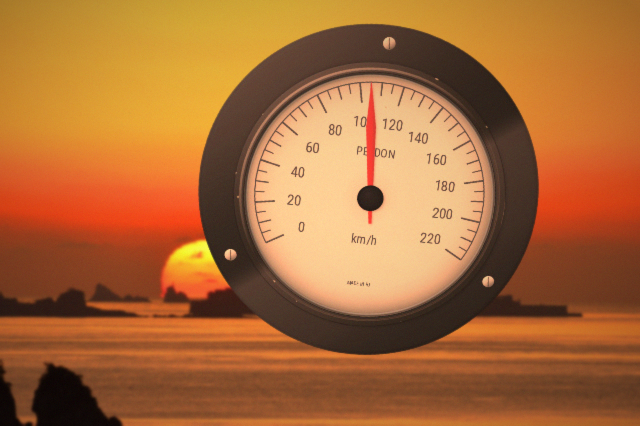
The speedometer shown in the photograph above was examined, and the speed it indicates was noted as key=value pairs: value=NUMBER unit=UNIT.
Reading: value=105 unit=km/h
